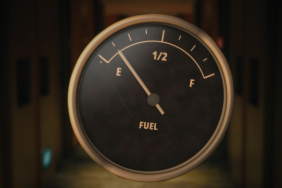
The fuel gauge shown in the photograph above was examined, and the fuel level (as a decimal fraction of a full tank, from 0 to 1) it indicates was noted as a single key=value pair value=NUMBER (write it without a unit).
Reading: value=0.125
